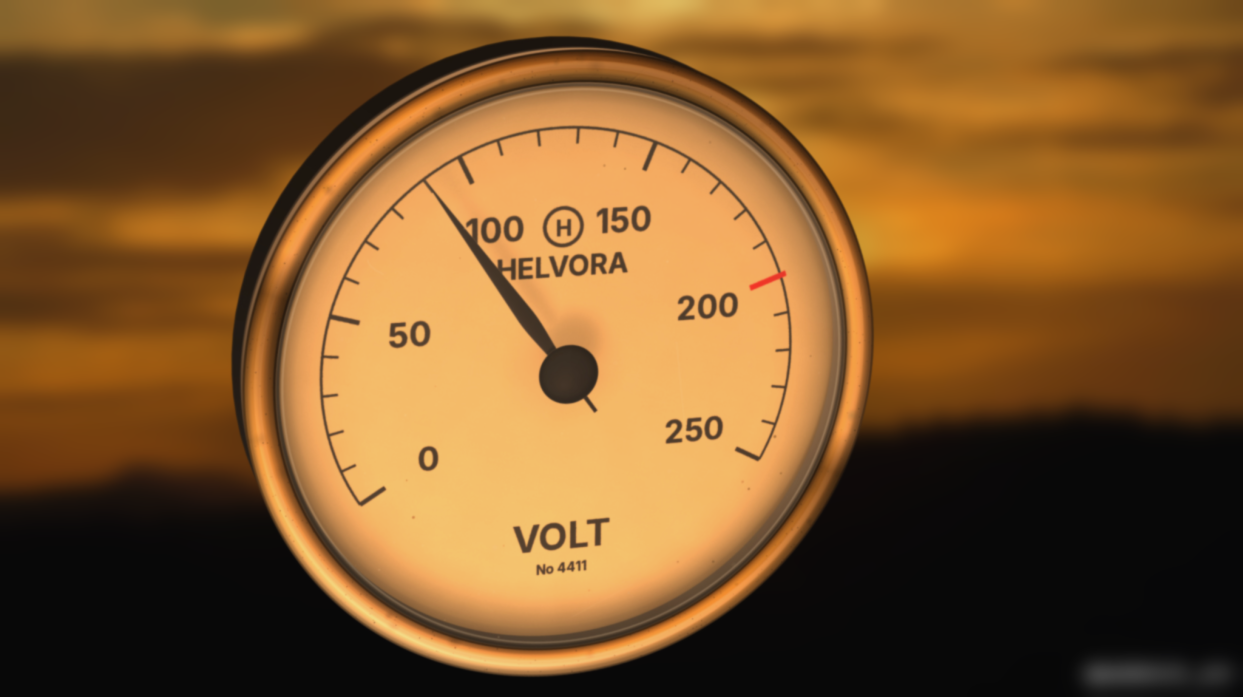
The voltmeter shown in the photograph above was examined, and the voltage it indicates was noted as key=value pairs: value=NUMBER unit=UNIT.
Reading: value=90 unit=V
